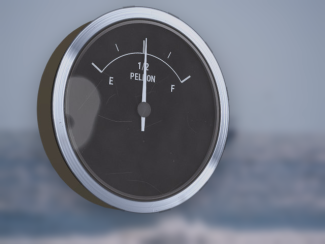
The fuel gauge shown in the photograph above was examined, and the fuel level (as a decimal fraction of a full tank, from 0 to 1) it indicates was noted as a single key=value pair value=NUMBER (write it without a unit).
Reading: value=0.5
